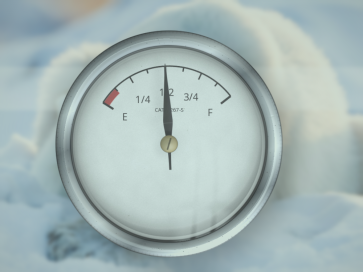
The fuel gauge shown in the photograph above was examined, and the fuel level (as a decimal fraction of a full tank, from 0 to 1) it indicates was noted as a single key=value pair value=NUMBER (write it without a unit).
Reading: value=0.5
